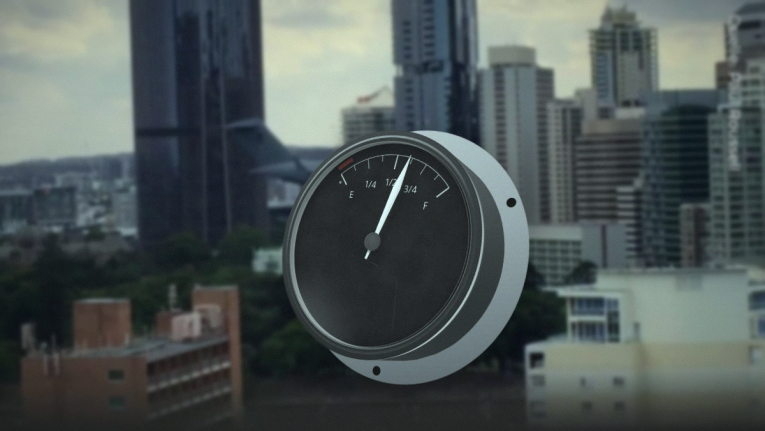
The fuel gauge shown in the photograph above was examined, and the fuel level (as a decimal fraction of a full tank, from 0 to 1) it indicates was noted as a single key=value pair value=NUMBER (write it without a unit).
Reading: value=0.625
